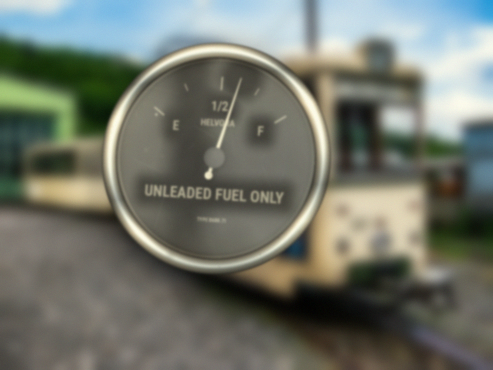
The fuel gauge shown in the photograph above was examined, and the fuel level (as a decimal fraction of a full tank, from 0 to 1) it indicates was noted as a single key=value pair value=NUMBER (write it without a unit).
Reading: value=0.625
